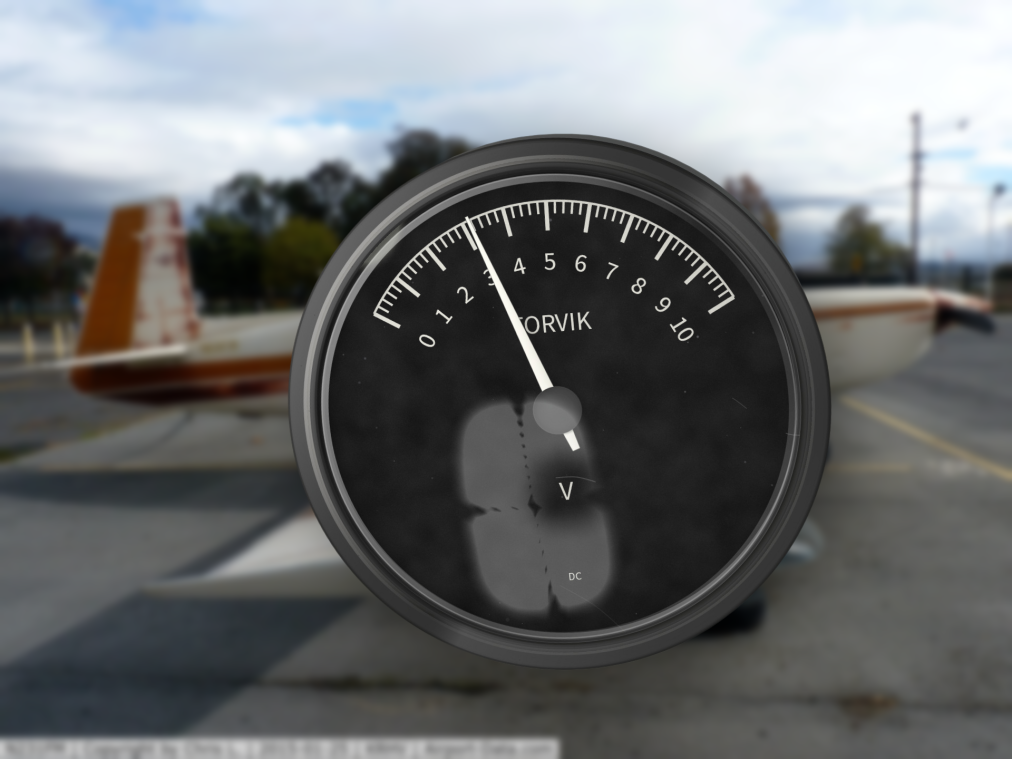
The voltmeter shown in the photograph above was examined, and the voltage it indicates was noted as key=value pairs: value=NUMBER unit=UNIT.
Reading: value=3.2 unit=V
